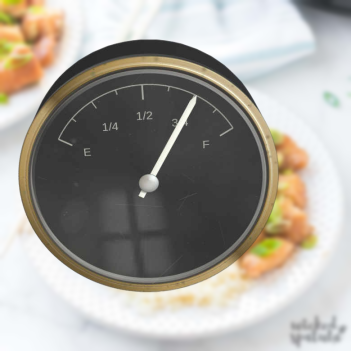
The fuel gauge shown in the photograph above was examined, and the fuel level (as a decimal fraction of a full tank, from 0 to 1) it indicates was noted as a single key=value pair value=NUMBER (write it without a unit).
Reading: value=0.75
